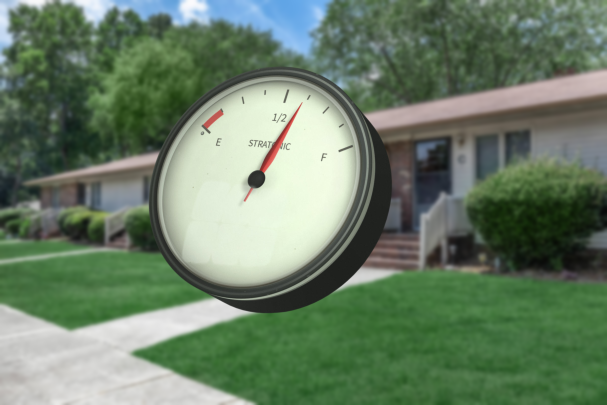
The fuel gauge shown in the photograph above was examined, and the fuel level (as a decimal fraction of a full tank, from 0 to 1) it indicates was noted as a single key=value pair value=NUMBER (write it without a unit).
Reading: value=0.625
